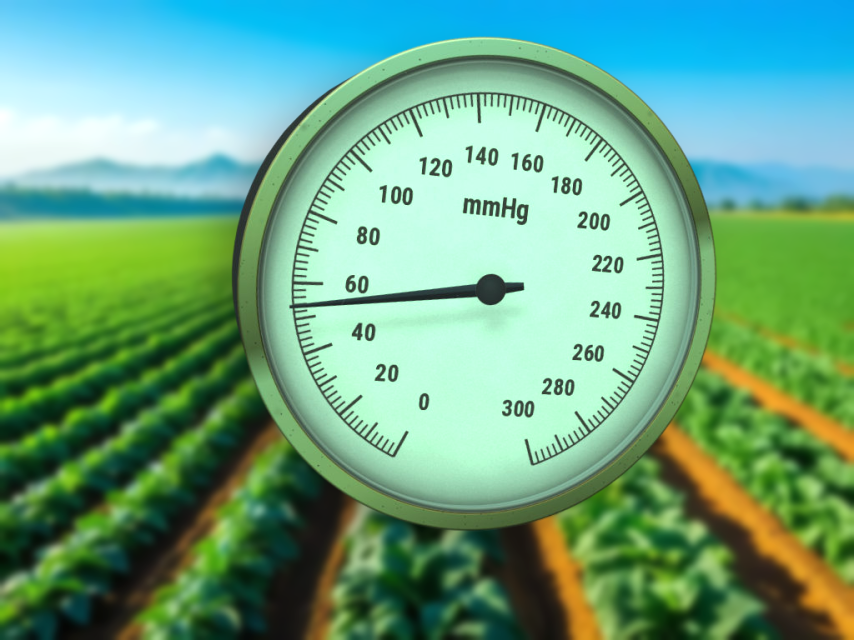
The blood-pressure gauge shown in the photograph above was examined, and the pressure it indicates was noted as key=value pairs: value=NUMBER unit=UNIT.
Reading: value=54 unit=mmHg
